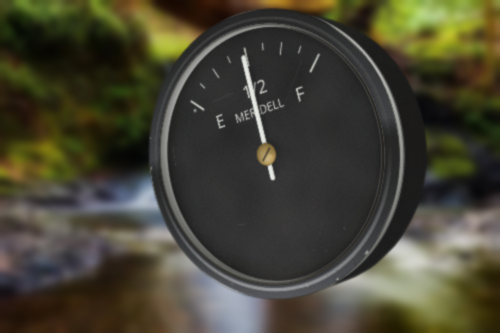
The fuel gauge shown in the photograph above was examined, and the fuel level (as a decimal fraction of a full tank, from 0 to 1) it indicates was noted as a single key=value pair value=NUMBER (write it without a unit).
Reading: value=0.5
